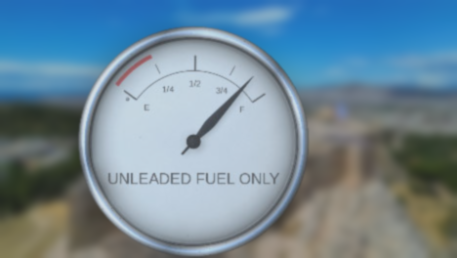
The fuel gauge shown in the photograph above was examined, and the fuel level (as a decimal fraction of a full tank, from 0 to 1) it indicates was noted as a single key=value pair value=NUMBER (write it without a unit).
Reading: value=0.875
